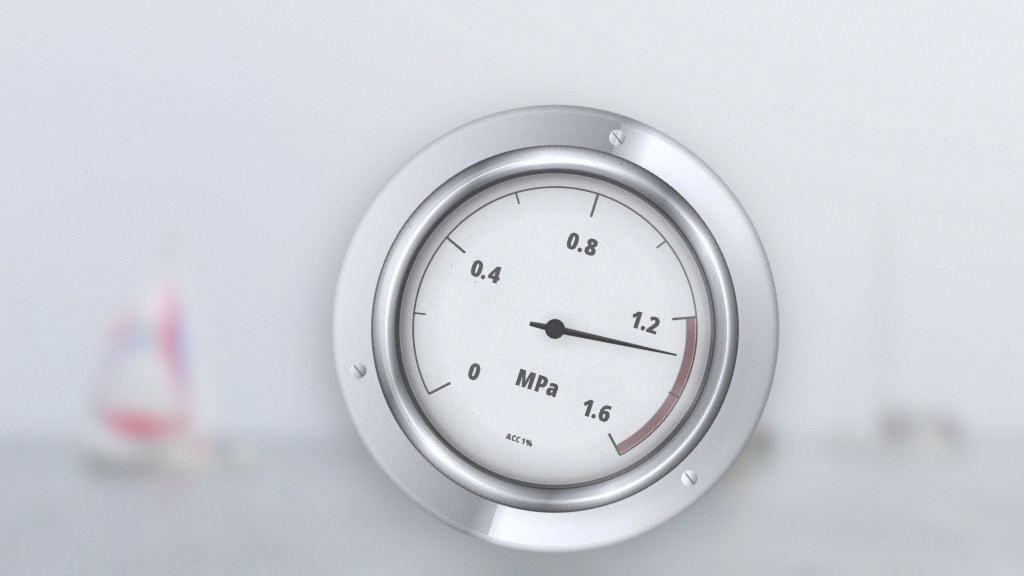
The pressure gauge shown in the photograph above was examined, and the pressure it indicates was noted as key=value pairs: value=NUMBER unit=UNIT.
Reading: value=1.3 unit=MPa
